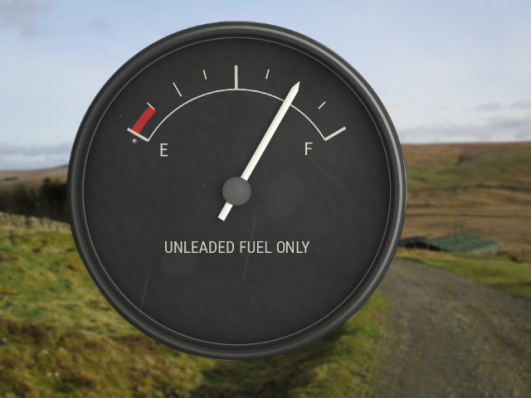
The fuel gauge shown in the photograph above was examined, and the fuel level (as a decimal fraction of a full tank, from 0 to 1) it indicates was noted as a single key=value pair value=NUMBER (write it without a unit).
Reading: value=0.75
